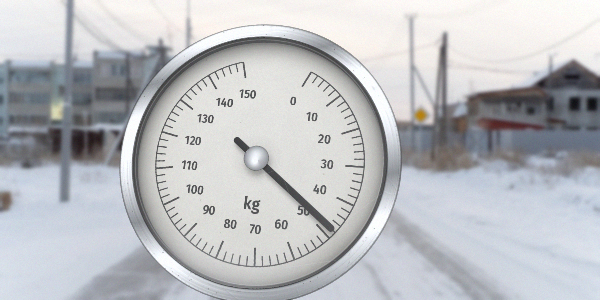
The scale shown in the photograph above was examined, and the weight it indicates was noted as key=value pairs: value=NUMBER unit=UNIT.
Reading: value=48 unit=kg
